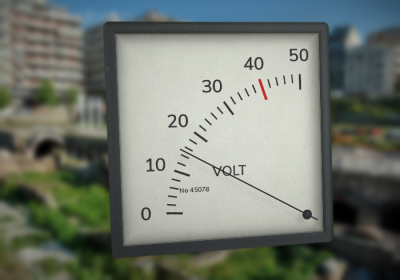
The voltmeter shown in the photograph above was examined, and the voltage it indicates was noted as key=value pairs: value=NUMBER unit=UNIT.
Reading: value=15 unit=V
